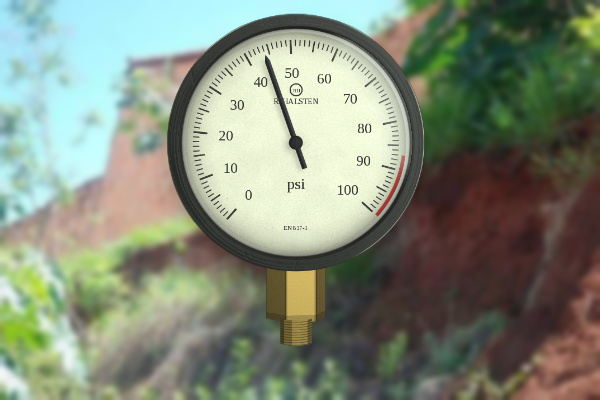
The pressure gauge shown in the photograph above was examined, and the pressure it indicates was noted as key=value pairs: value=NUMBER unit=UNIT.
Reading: value=44 unit=psi
